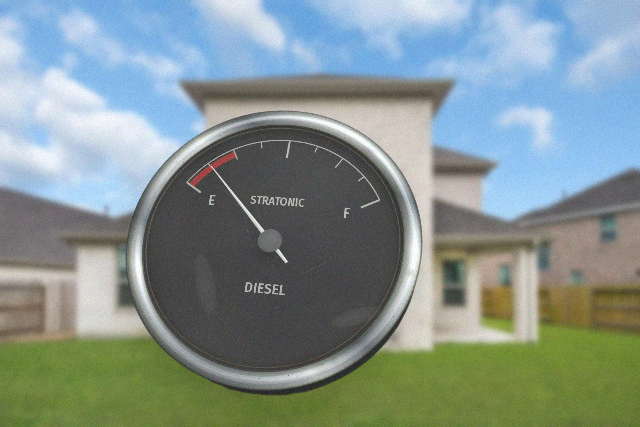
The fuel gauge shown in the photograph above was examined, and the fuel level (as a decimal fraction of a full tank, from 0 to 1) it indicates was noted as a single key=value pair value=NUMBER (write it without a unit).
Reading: value=0.125
